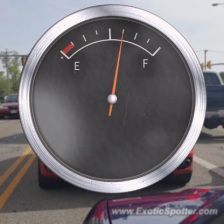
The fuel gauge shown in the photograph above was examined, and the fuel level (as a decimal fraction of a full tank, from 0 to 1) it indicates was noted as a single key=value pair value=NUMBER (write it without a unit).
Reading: value=0.625
